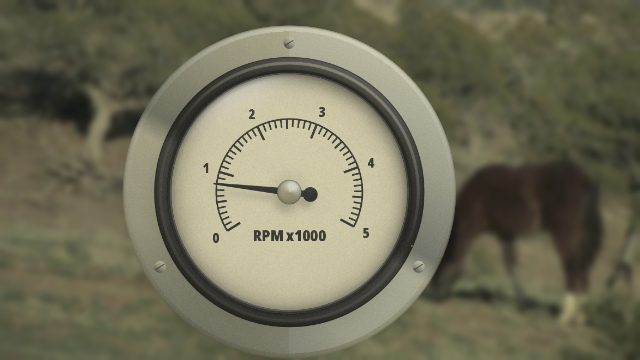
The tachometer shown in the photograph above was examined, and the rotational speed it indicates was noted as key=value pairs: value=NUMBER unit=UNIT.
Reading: value=800 unit=rpm
